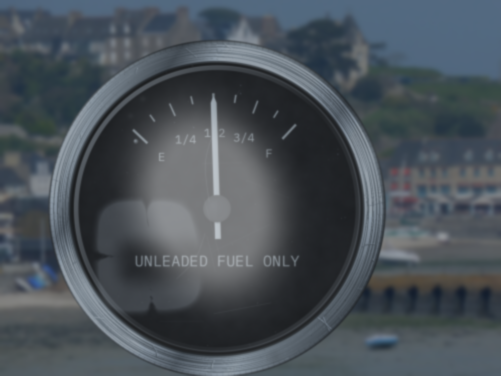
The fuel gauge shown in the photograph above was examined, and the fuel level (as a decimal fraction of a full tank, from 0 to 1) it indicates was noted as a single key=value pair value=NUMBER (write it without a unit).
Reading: value=0.5
